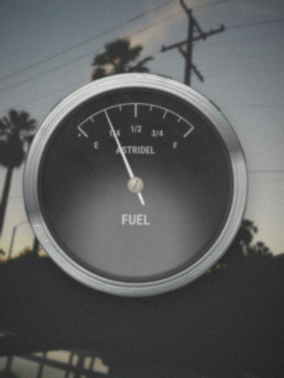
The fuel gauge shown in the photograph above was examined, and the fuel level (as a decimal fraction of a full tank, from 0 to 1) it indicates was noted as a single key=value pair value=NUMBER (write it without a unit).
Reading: value=0.25
